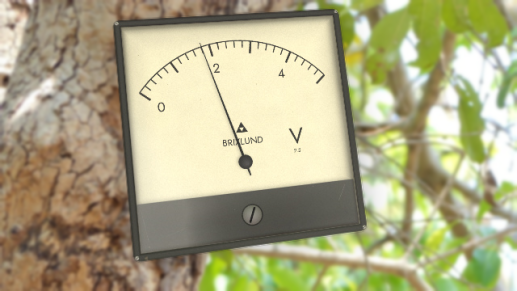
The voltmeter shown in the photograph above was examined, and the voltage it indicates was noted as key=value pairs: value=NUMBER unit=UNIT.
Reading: value=1.8 unit=V
